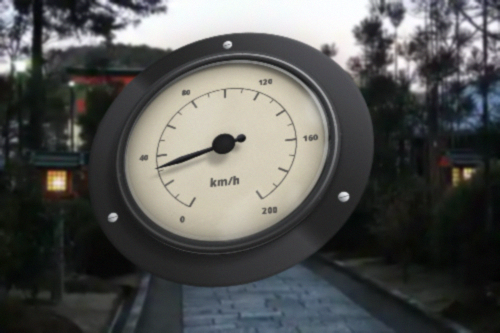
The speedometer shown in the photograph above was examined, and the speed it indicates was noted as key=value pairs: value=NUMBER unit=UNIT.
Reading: value=30 unit=km/h
